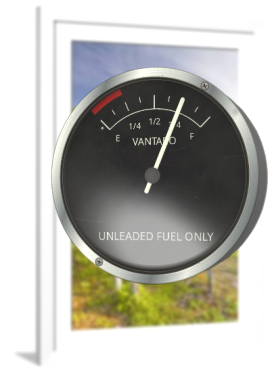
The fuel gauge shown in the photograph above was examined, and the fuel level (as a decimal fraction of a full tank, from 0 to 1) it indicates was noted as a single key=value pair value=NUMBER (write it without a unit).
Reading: value=0.75
